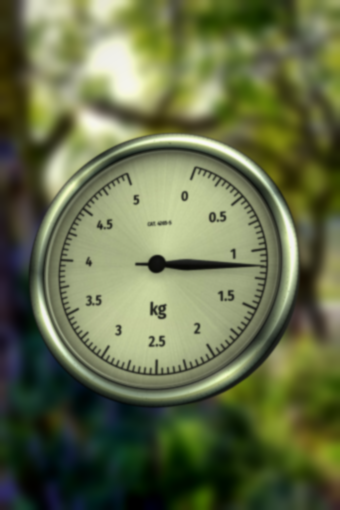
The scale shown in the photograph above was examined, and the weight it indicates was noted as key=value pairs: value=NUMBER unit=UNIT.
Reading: value=1.15 unit=kg
